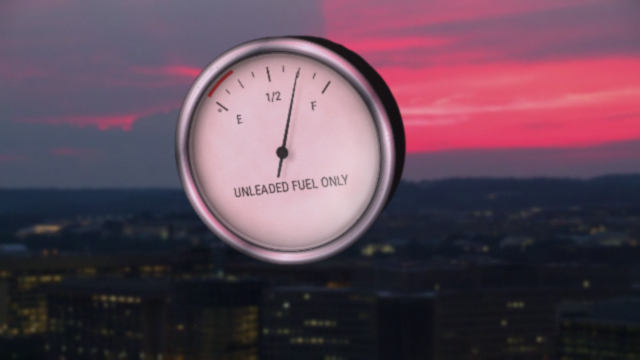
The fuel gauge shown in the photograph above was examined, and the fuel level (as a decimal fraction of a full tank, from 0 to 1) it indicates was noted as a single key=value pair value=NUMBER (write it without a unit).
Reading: value=0.75
